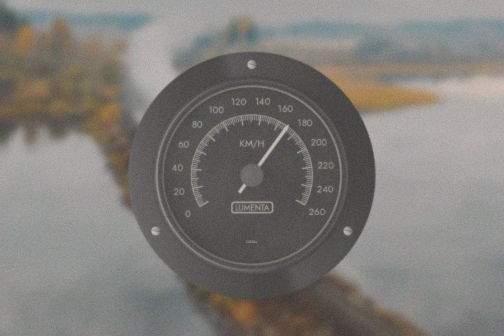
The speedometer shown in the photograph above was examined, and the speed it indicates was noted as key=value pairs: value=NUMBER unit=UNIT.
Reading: value=170 unit=km/h
